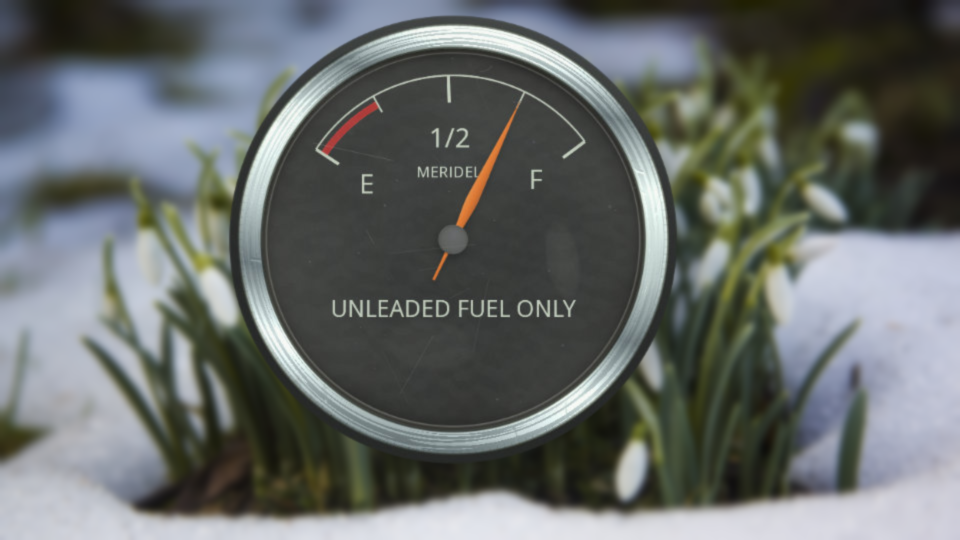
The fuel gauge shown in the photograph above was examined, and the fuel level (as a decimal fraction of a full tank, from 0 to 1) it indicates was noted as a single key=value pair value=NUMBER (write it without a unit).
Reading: value=0.75
